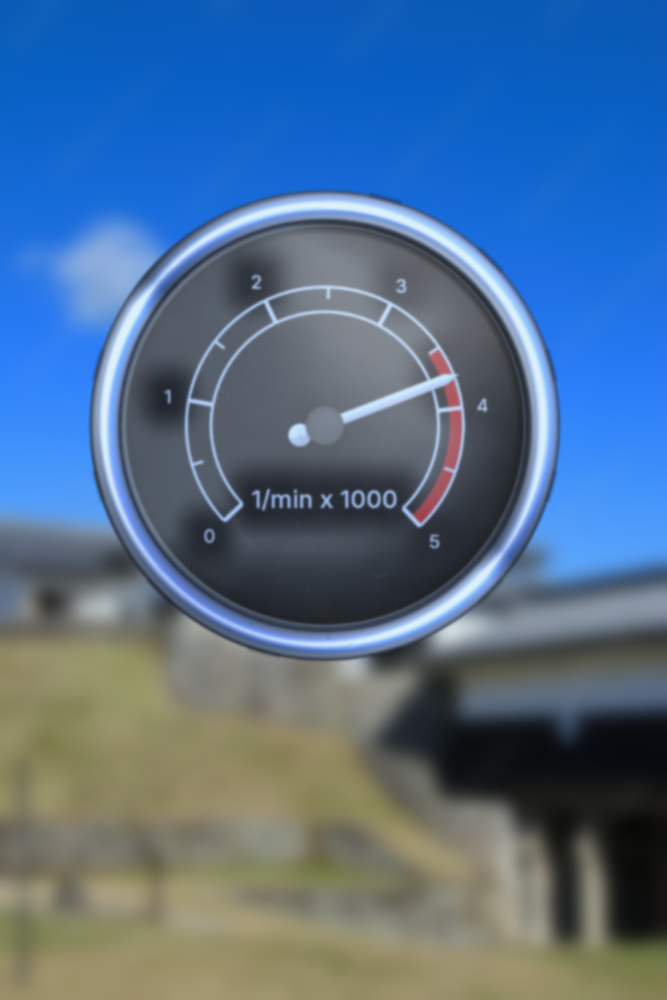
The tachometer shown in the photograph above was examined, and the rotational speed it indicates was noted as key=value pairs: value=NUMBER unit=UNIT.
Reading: value=3750 unit=rpm
